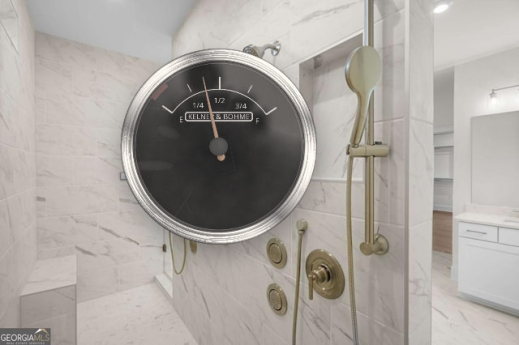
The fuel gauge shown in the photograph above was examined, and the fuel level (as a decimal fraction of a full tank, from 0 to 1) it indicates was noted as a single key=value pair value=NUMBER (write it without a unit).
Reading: value=0.375
